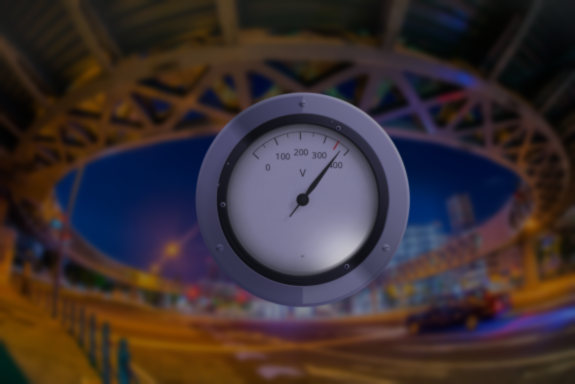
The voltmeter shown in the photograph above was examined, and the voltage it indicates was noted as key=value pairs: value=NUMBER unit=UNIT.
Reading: value=375 unit=V
